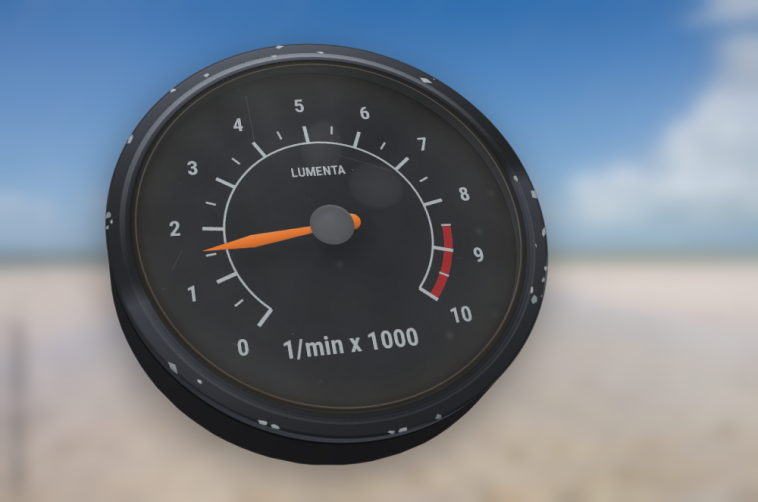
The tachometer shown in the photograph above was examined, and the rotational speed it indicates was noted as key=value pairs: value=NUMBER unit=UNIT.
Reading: value=1500 unit=rpm
